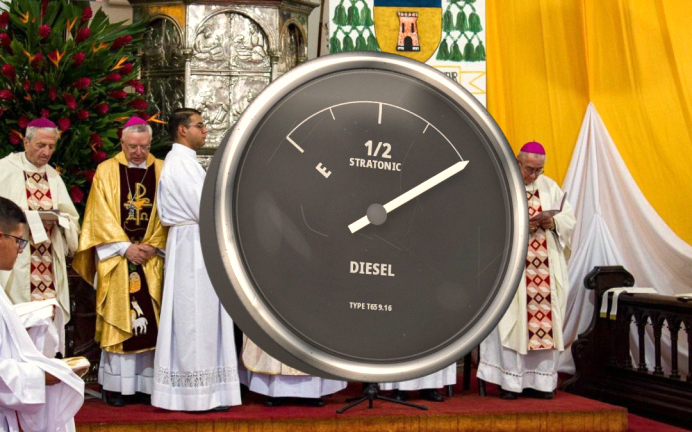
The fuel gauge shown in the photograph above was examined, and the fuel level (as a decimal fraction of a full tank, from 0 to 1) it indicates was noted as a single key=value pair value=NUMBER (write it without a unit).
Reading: value=1
